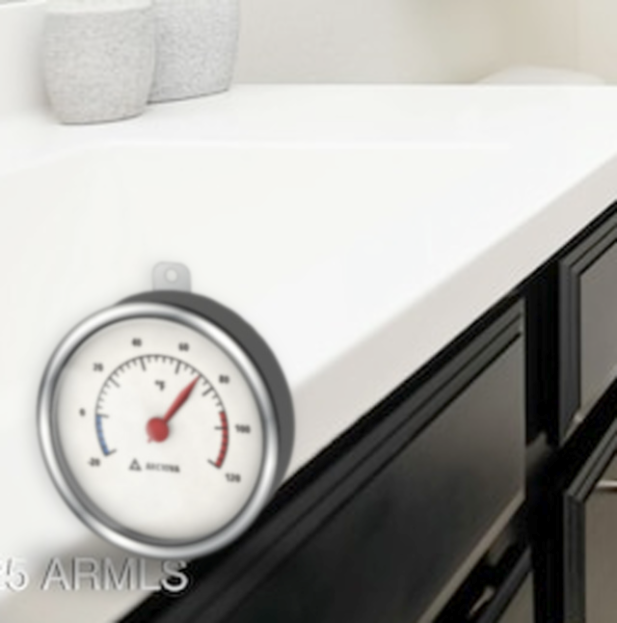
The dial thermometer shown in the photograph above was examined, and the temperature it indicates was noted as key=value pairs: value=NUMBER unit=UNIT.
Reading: value=72 unit=°F
